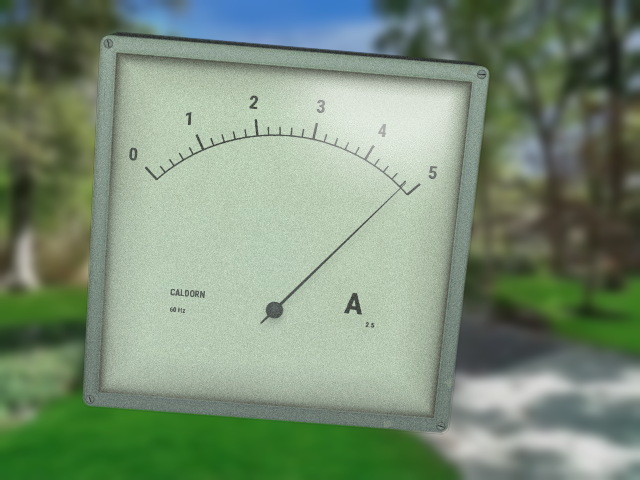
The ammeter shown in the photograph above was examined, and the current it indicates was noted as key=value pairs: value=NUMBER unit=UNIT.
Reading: value=4.8 unit=A
